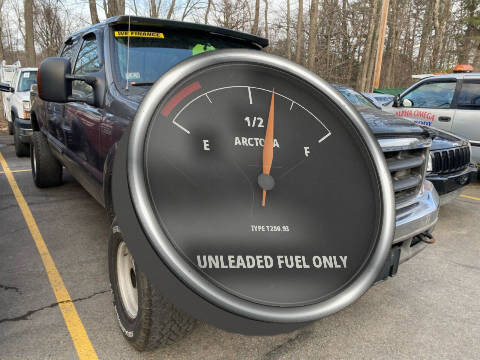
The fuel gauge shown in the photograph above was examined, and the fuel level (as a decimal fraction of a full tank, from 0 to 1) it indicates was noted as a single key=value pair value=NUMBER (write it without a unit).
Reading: value=0.625
